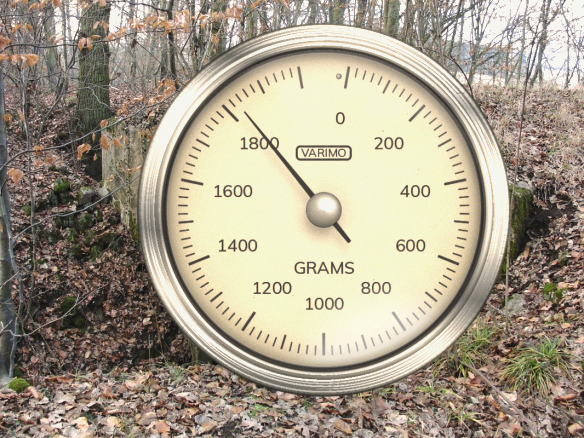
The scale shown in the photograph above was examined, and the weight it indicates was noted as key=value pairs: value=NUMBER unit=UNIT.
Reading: value=1830 unit=g
